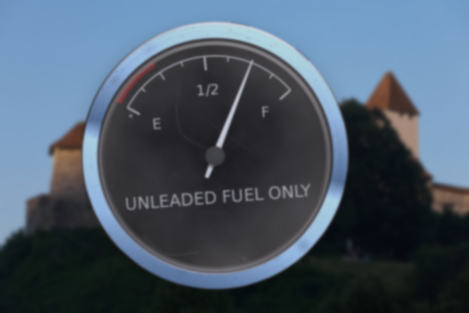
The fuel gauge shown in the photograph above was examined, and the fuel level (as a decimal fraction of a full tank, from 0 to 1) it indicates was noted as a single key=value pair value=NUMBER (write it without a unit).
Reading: value=0.75
